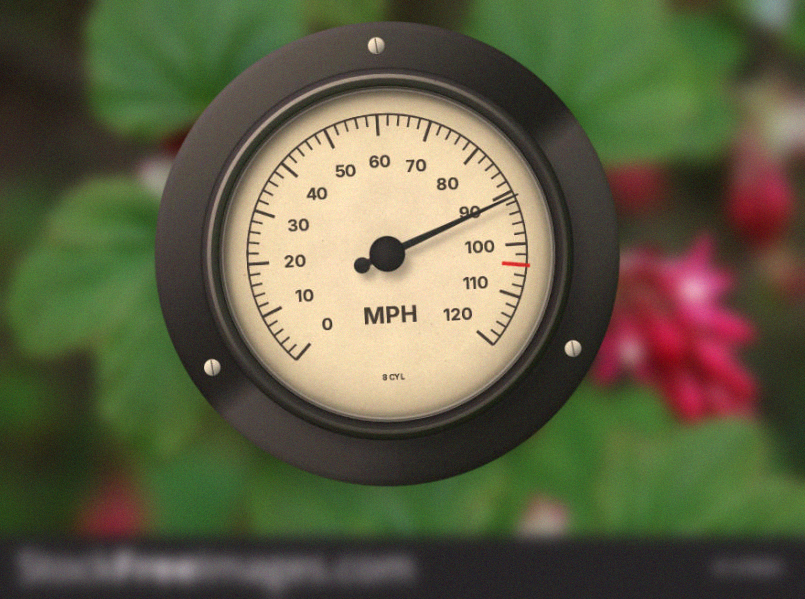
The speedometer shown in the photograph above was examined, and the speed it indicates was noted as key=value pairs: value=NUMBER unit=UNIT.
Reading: value=91 unit=mph
